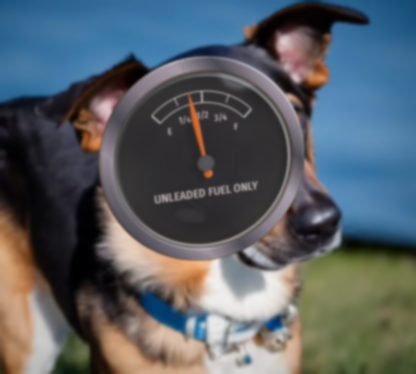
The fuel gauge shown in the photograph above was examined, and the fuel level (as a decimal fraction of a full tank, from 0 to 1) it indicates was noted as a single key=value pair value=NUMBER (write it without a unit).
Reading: value=0.375
